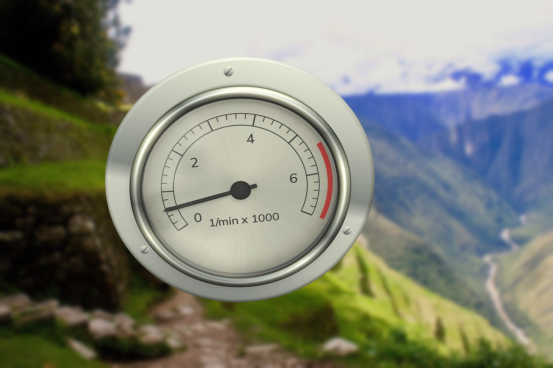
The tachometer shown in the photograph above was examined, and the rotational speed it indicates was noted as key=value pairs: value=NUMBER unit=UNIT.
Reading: value=600 unit=rpm
